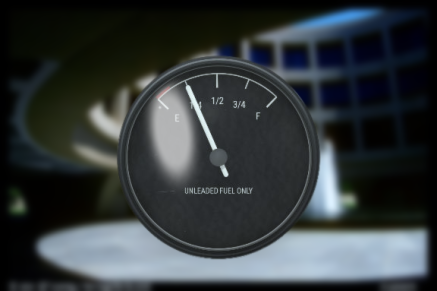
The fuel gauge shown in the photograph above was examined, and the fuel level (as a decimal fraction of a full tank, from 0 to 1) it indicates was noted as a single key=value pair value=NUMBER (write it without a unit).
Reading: value=0.25
